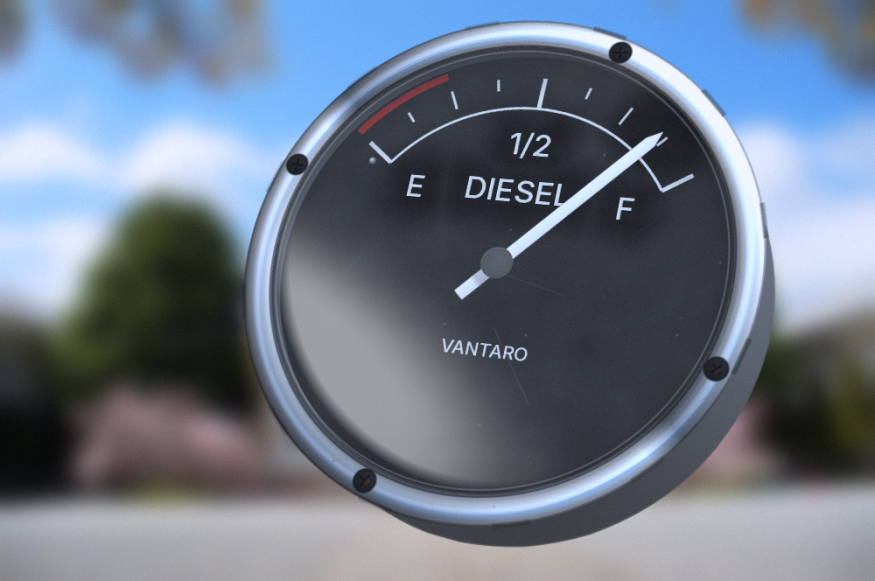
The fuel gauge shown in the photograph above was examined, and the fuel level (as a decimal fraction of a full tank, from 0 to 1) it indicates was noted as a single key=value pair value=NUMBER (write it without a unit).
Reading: value=0.875
